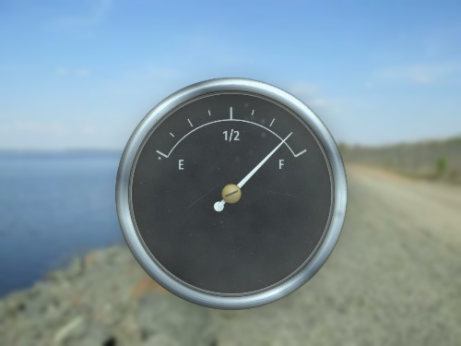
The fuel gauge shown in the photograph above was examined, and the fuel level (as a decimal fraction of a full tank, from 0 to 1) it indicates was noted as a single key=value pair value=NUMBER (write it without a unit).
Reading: value=0.875
